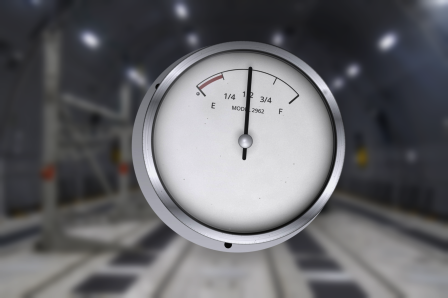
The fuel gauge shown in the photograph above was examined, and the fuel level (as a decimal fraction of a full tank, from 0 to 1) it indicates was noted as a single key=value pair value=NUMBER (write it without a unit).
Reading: value=0.5
